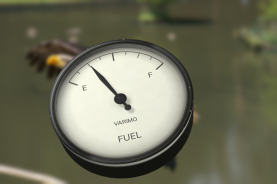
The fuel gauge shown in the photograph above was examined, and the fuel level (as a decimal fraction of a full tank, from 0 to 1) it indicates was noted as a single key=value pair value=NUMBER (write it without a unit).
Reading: value=0.25
